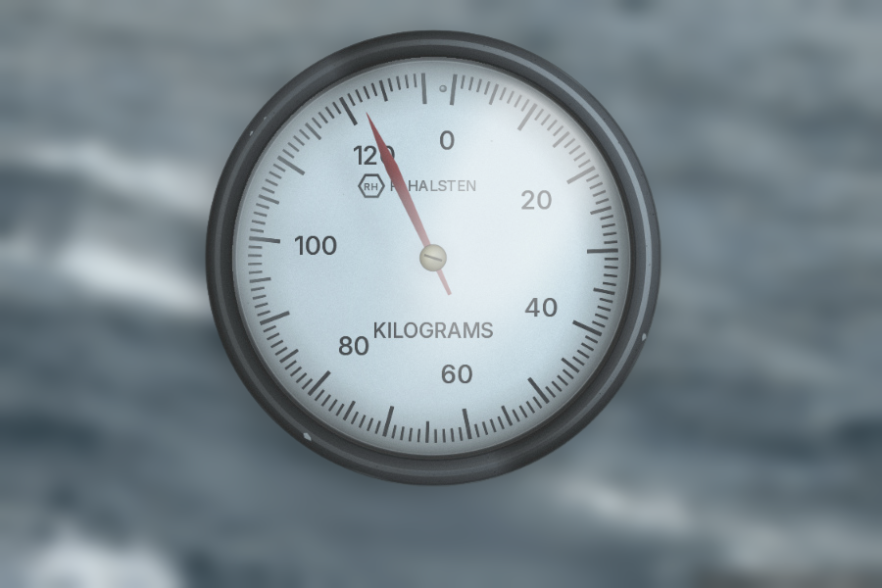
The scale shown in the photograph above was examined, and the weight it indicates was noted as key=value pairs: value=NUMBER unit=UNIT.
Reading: value=122 unit=kg
